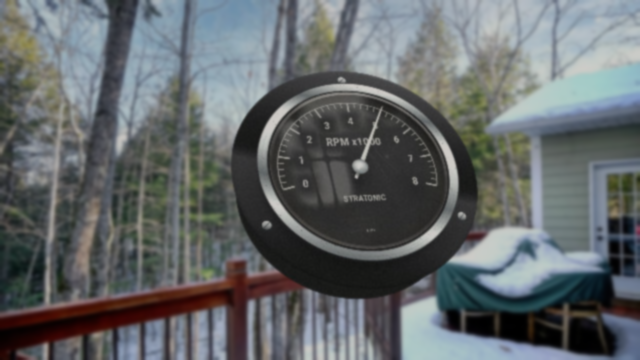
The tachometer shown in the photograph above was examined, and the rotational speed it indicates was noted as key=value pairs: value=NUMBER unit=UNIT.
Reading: value=5000 unit=rpm
